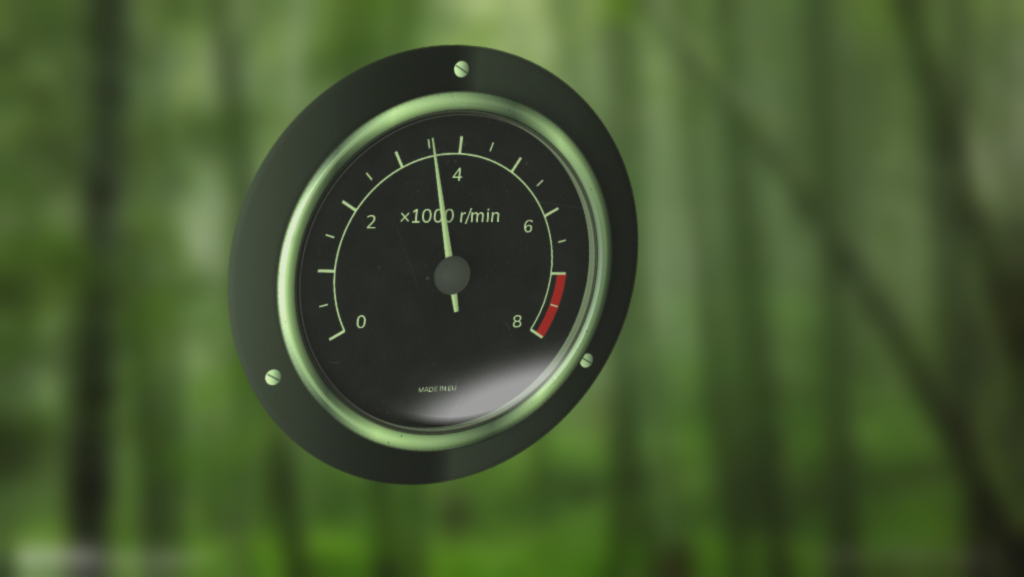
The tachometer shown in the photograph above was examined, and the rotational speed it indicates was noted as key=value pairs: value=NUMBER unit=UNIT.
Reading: value=3500 unit=rpm
